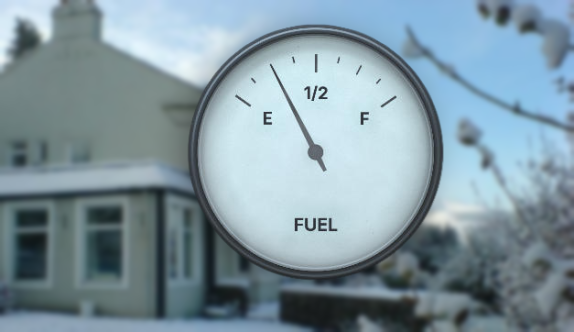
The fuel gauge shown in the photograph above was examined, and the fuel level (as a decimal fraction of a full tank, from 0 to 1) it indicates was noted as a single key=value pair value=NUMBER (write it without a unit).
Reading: value=0.25
